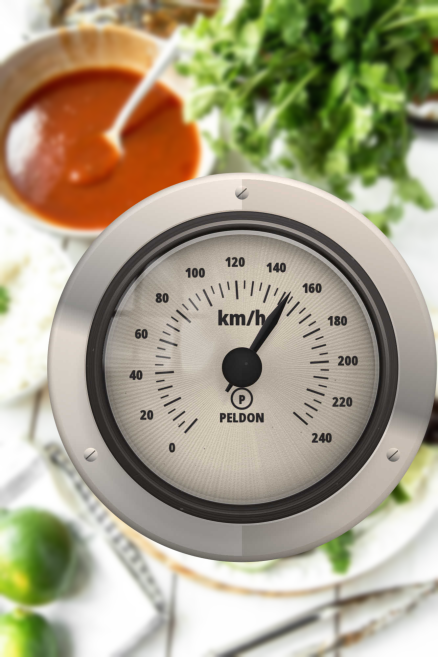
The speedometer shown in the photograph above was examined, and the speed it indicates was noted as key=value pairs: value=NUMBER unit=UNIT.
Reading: value=152.5 unit=km/h
